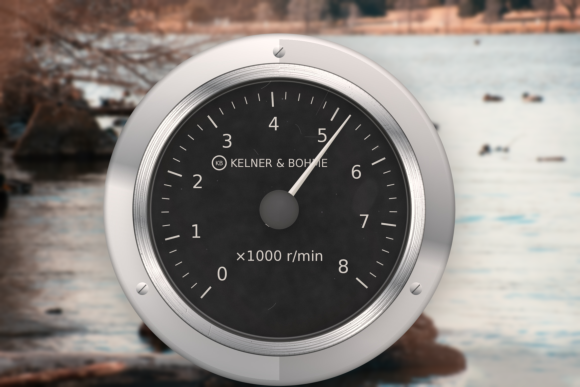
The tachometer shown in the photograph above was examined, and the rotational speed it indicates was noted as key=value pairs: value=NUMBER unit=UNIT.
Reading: value=5200 unit=rpm
